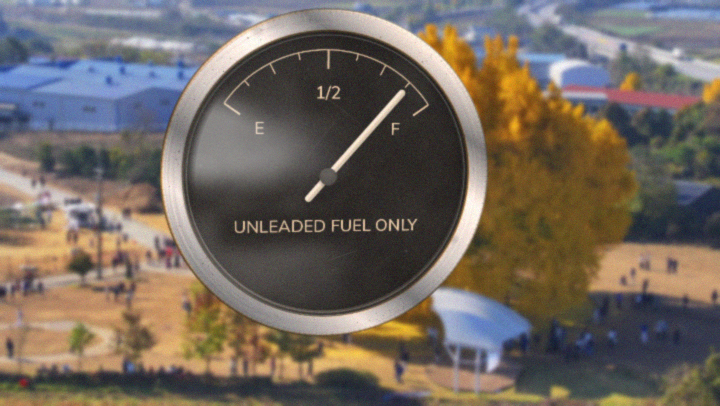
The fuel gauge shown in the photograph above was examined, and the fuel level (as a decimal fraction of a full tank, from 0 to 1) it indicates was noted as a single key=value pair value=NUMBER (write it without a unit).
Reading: value=0.875
